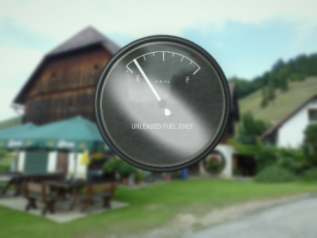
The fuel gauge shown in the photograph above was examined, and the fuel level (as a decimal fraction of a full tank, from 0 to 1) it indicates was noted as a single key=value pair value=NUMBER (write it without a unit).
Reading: value=0.125
